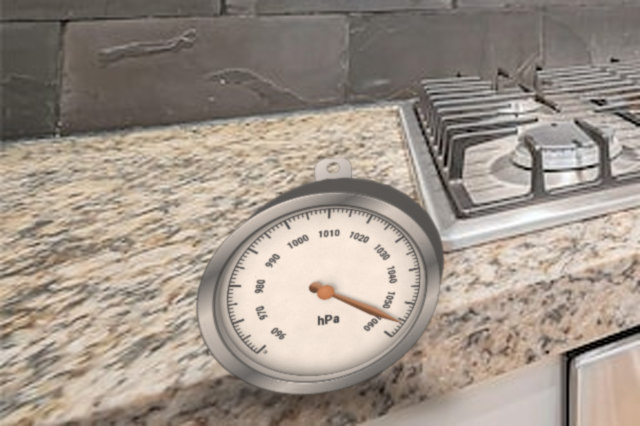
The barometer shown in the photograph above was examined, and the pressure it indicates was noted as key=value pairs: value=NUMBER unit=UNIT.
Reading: value=1055 unit=hPa
